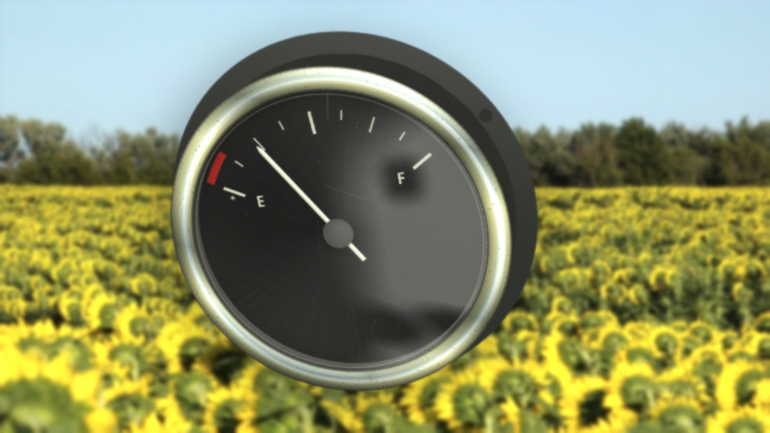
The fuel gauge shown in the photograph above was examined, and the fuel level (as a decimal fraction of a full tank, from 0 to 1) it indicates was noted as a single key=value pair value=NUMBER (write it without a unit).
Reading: value=0.25
